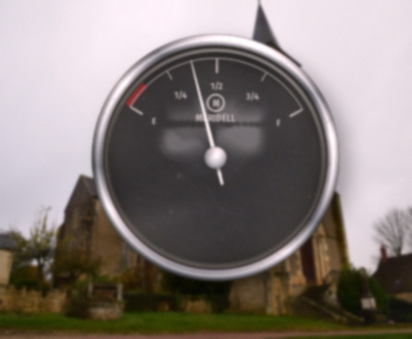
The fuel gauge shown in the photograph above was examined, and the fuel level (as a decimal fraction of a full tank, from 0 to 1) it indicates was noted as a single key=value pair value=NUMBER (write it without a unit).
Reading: value=0.375
